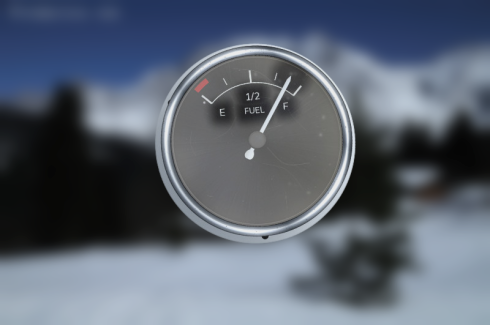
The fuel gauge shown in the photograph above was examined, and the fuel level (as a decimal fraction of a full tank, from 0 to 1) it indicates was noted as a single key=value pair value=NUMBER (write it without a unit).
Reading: value=0.875
